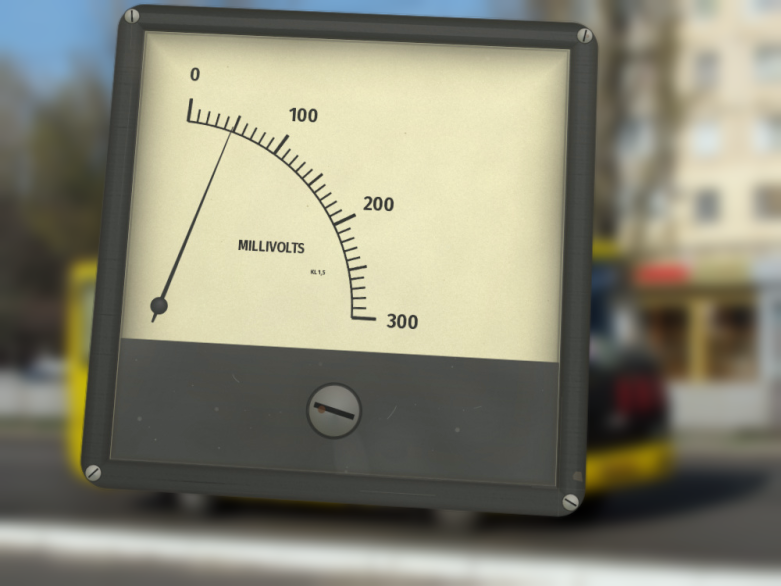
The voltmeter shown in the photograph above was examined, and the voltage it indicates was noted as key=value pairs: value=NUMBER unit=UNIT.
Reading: value=50 unit=mV
